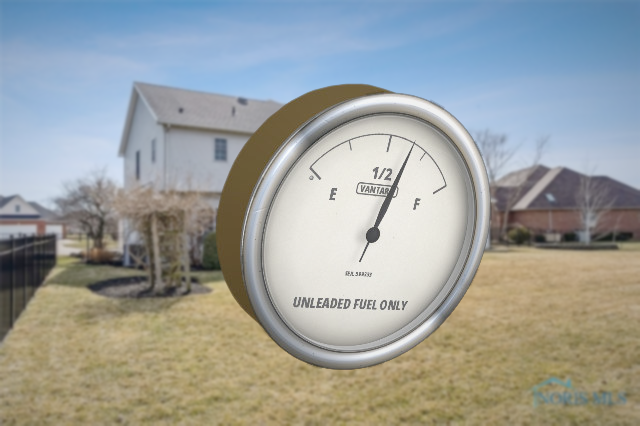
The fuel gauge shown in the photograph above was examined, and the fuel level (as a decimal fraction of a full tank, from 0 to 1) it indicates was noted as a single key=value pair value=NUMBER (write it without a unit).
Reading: value=0.625
